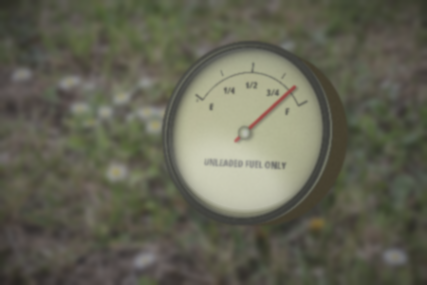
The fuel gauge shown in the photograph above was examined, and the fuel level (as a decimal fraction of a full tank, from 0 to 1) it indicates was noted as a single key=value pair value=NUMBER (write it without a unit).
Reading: value=0.875
